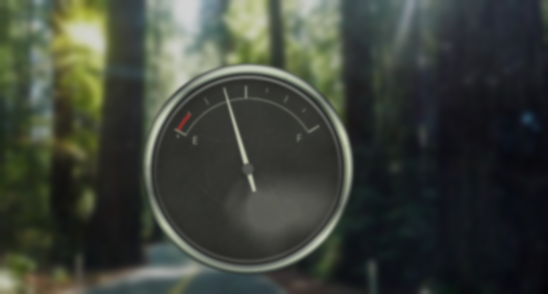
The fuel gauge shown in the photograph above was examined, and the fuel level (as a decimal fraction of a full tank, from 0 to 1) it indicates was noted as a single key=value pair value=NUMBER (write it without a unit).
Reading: value=0.375
